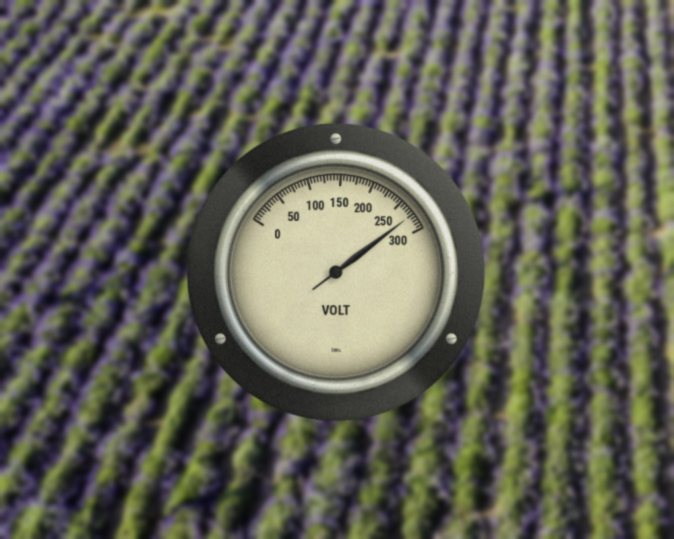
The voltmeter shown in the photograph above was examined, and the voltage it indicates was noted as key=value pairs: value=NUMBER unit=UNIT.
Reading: value=275 unit=V
